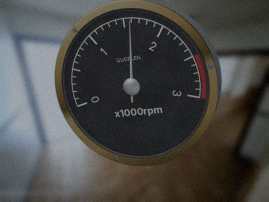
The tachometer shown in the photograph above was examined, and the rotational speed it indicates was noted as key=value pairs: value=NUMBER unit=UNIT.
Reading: value=1600 unit=rpm
